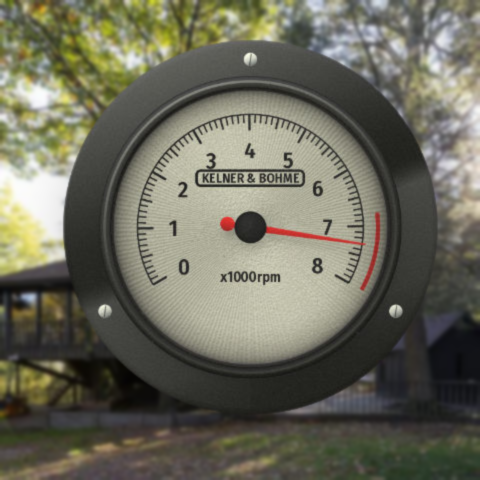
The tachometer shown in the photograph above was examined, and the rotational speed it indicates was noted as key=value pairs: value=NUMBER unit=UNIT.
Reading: value=7300 unit=rpm
